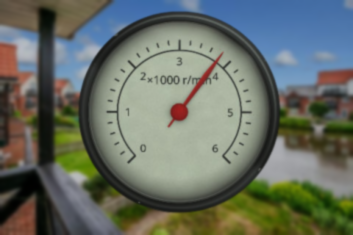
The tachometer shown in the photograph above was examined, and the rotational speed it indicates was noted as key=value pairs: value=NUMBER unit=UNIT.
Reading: value=3800 unit=rpm
